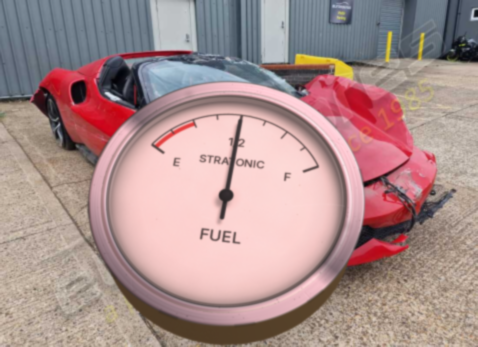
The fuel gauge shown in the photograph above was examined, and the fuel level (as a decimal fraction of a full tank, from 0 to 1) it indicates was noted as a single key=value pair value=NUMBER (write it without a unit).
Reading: value=0.5
